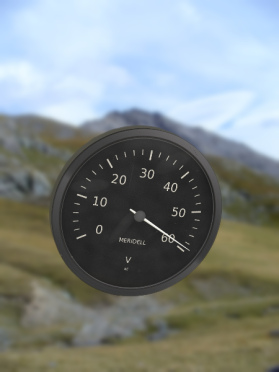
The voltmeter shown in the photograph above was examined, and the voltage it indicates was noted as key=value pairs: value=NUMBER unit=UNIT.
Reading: value=59 unit=V
